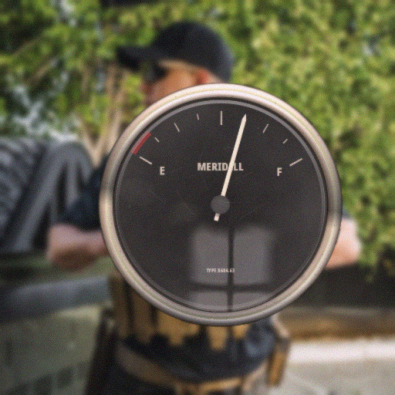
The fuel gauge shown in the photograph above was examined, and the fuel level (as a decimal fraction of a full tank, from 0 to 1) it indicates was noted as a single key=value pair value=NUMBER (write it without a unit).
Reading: value=0.625
